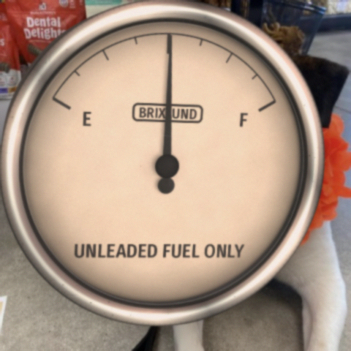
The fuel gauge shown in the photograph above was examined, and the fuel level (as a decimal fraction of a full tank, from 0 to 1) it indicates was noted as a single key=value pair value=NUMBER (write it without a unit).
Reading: value=0.5
